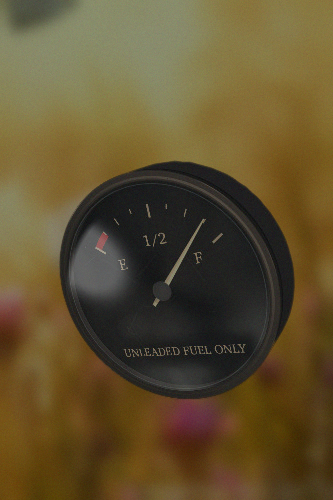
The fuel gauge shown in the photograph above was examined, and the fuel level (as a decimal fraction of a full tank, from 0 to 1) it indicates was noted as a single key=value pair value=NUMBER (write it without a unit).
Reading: value=0.875
